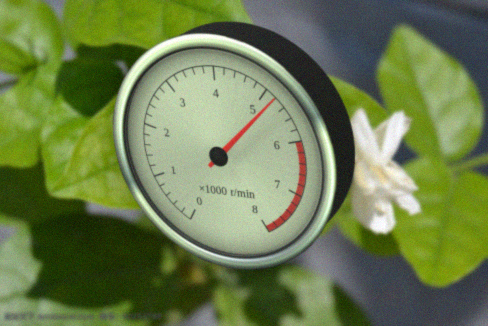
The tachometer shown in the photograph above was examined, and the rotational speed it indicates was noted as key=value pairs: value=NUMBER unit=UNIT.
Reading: value=5200 unit=rpm
